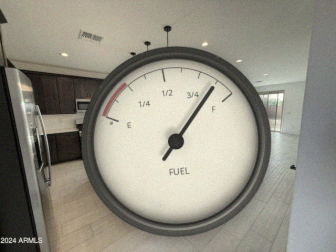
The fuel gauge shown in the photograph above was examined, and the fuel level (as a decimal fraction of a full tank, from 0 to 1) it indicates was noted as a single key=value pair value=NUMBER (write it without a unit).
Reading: value=0.875
